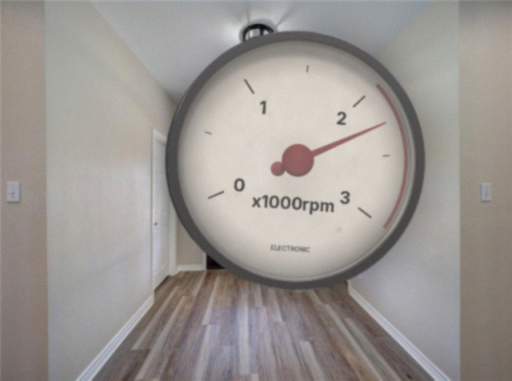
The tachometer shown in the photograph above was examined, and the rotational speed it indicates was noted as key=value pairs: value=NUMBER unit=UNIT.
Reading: value=2250 unit=rpm
